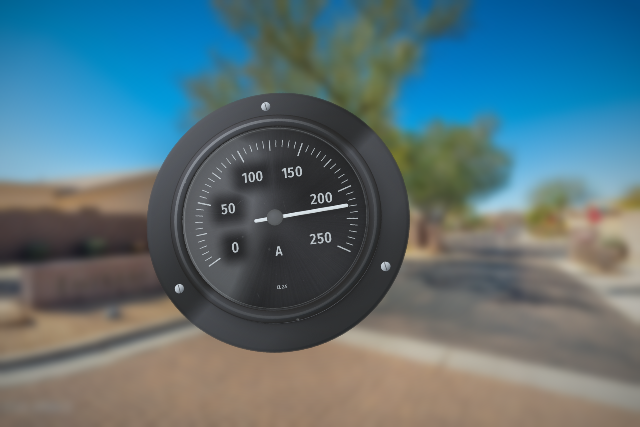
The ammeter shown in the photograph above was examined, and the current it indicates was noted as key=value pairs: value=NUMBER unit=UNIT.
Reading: value=215 unit=A
